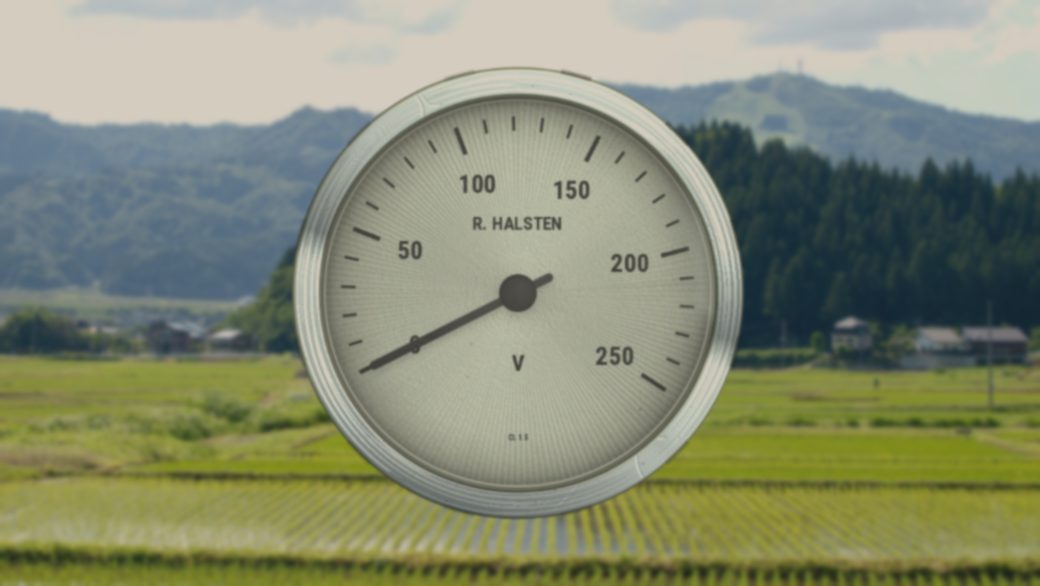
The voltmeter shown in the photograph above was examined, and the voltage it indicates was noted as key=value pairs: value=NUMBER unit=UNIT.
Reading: value=0 unit=V
